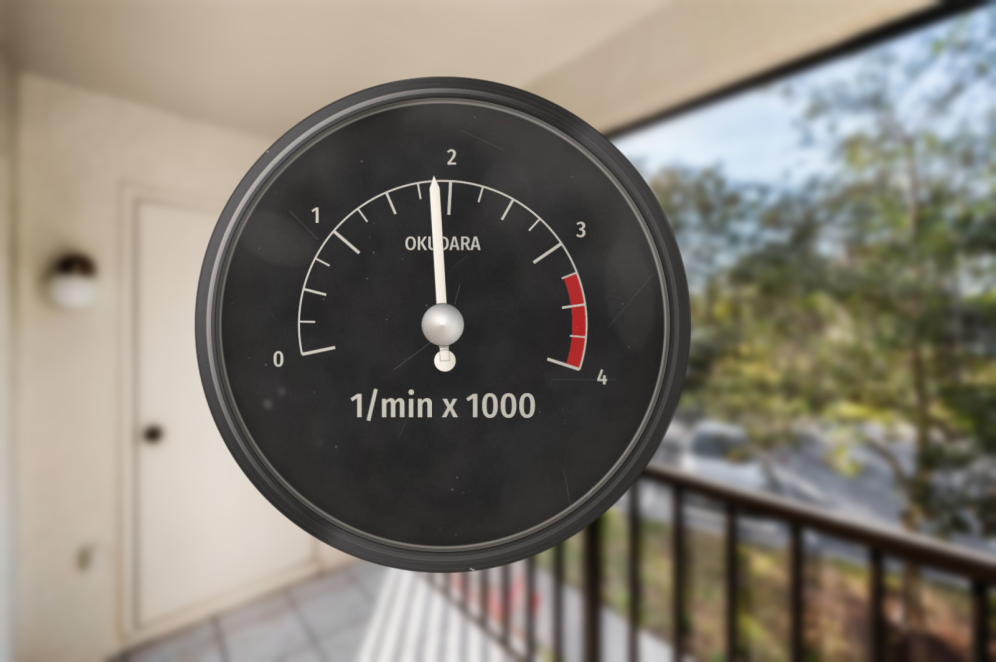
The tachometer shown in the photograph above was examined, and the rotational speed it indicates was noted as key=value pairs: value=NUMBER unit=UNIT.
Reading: value=1875 unit=rpm
